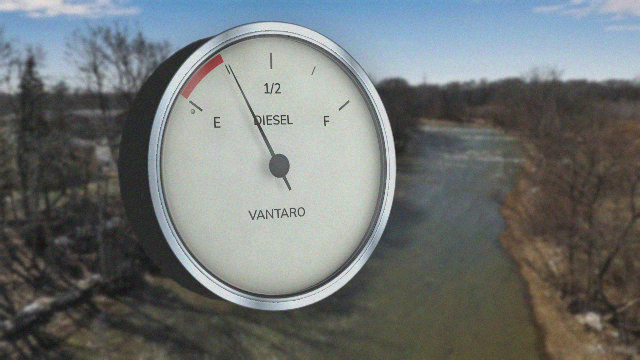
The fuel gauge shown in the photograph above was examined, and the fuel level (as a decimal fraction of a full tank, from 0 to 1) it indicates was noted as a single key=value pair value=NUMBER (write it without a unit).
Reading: value=0.25
